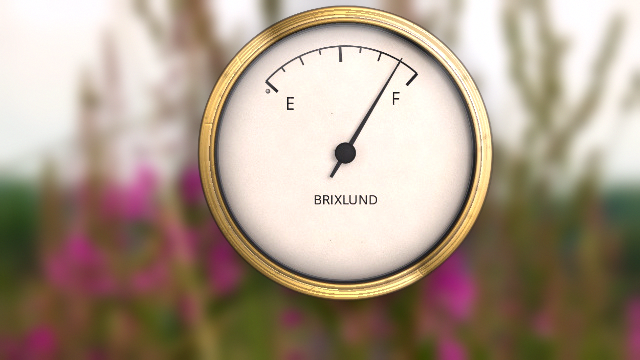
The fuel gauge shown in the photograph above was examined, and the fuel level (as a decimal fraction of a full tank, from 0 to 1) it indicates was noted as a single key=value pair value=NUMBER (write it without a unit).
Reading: value=0.875
